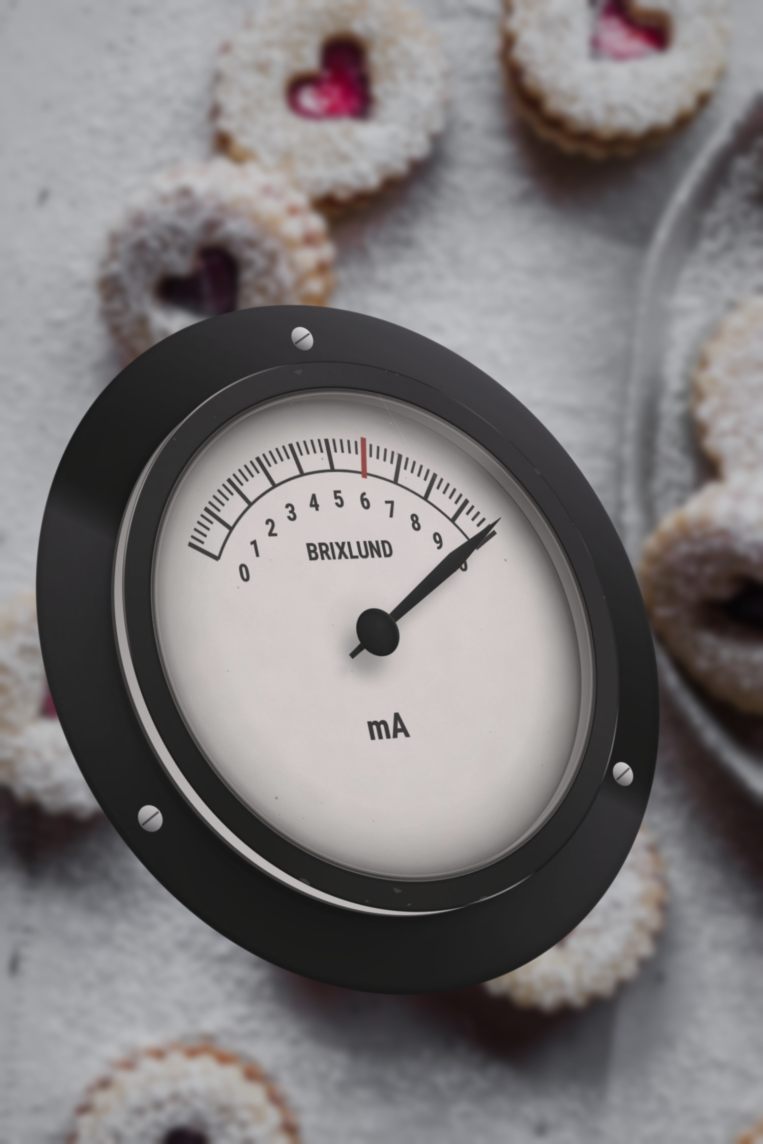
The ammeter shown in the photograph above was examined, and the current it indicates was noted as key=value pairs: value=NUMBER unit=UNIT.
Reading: value=9.8 unit=mA
